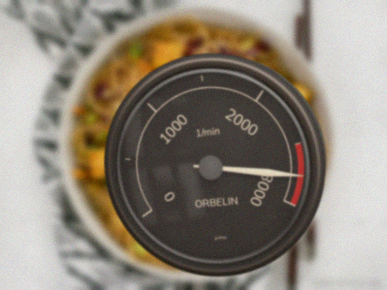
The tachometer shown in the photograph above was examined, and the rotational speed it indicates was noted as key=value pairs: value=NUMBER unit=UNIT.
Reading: value=2750 unit=rpm
